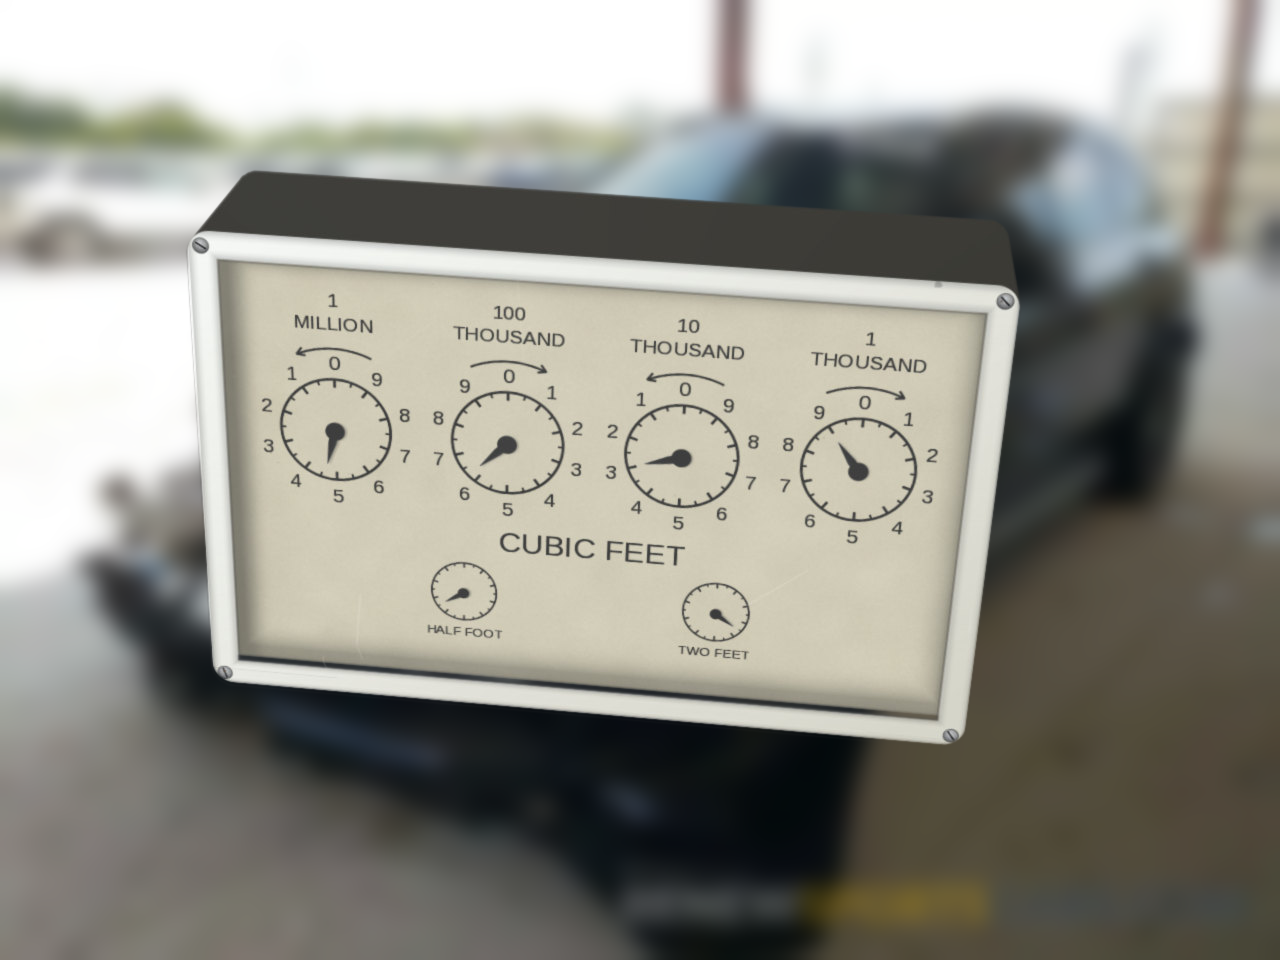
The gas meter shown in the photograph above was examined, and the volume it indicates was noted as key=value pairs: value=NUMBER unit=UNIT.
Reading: value=462900 unit=ft³
